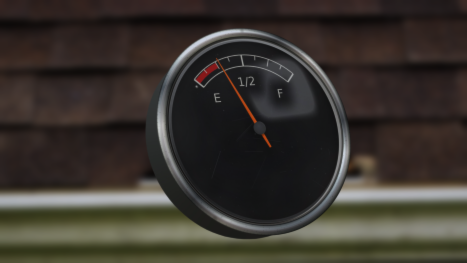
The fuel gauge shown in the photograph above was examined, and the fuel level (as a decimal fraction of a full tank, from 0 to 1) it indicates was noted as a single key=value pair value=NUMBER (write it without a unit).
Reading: value=0.25
